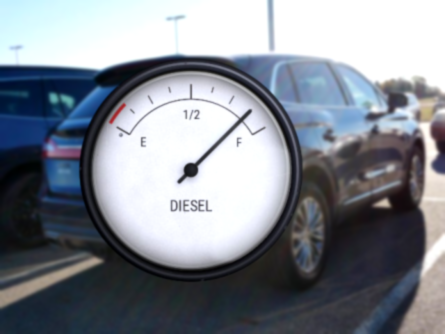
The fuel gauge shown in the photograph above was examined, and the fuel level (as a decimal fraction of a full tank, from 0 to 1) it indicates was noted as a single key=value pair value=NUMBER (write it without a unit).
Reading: value=0.875
